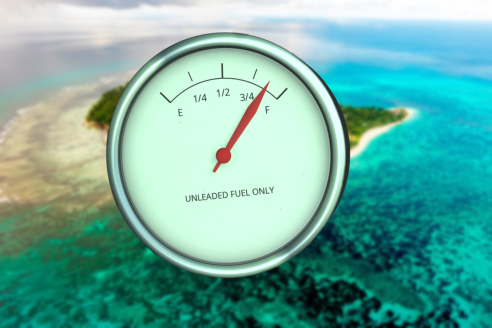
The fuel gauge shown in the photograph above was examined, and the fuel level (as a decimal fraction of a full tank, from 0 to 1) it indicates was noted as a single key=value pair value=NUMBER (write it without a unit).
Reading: value=0.875
